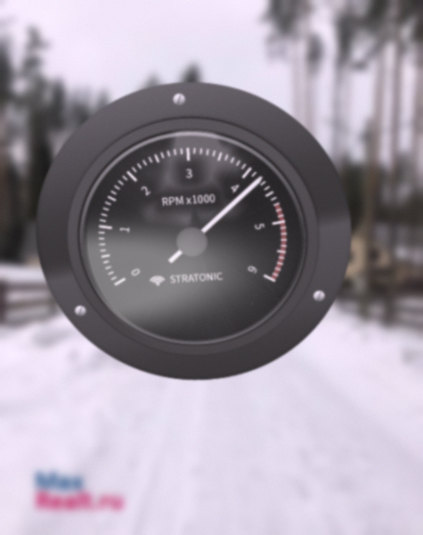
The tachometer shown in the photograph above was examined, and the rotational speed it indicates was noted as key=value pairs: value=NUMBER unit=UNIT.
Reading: value=4200 unit=rpm
